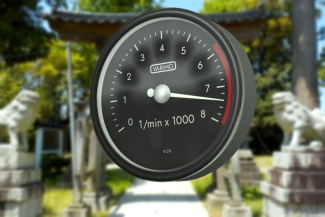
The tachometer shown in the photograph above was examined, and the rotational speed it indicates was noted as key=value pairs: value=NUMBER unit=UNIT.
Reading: value=7400 unit=rpm
